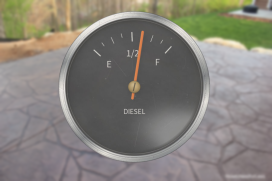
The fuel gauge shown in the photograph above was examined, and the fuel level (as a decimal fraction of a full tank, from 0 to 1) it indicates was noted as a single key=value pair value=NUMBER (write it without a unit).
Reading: value=0.625
